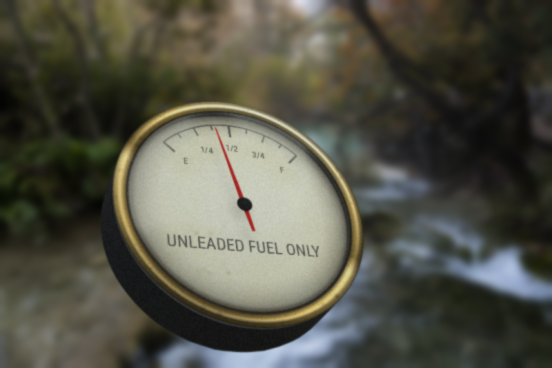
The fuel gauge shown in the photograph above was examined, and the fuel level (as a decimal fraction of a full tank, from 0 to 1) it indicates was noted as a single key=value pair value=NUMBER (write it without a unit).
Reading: value=0.375
